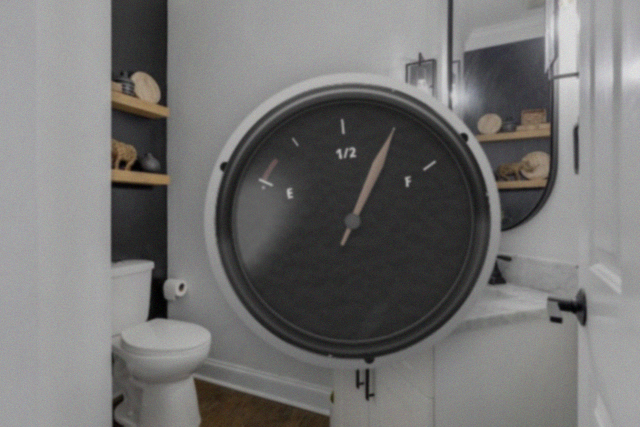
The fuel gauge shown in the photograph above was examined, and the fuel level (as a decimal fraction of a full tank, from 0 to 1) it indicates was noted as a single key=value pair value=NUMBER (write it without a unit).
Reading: value=0.75
